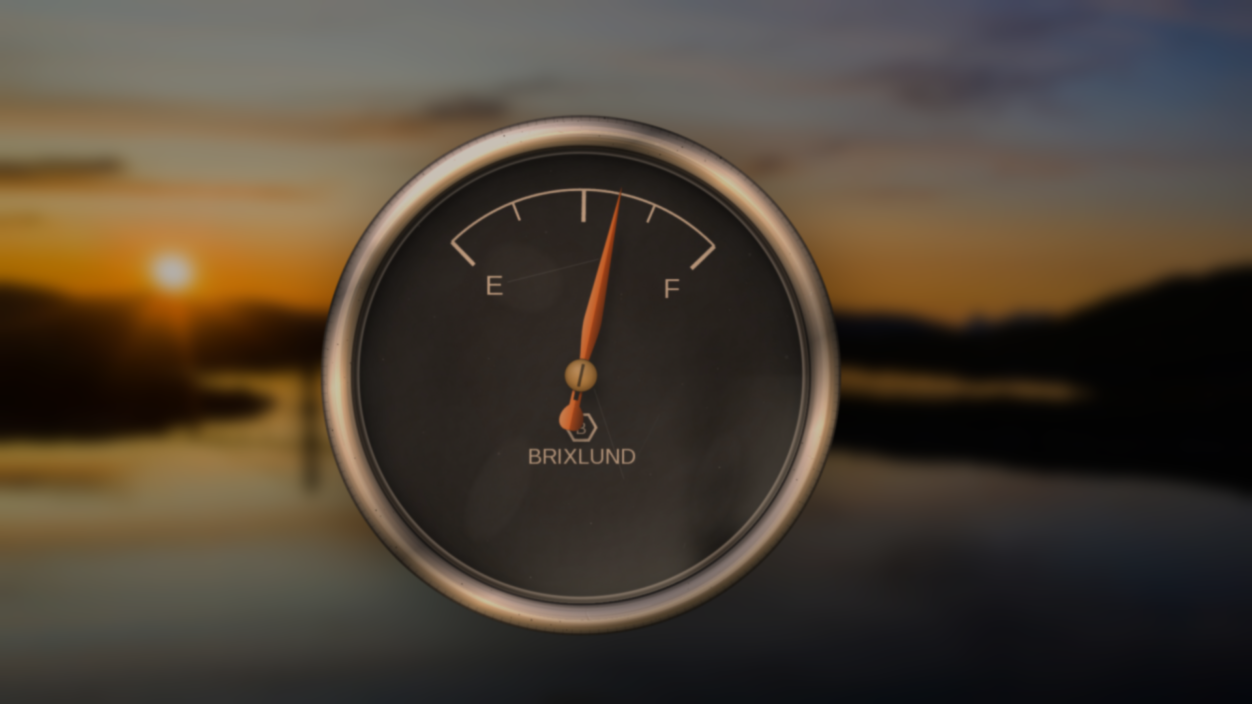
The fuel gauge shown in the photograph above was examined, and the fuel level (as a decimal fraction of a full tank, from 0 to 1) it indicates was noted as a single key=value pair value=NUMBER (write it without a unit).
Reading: value=0.625
